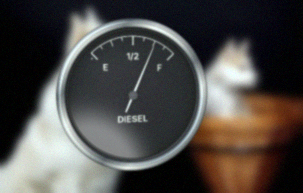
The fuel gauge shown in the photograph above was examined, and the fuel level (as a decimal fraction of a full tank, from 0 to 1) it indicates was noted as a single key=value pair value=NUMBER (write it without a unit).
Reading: value=0.75
